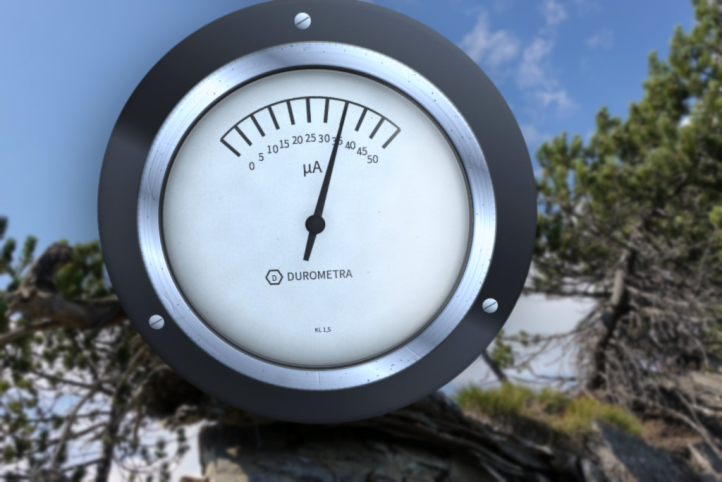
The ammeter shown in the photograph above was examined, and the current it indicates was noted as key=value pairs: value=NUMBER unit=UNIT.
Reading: value=35 unit=µA
